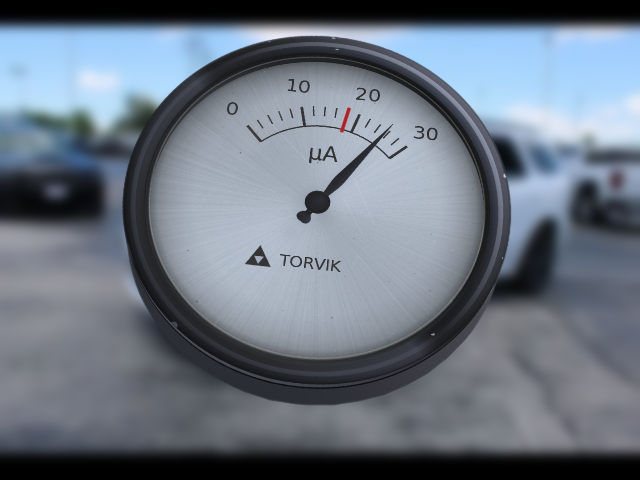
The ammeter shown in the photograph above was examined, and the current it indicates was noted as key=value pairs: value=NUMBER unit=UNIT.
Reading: value=26 unit=µA
